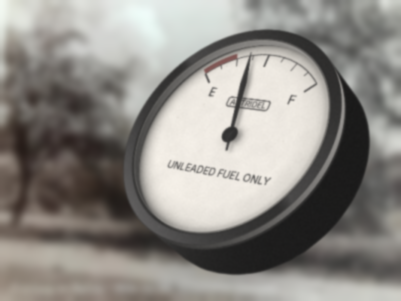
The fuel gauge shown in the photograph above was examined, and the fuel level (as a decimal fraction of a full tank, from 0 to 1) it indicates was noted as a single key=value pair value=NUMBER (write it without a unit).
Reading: value=0.375
